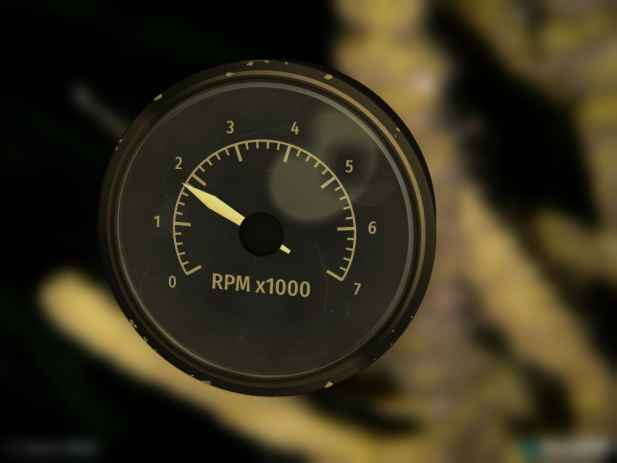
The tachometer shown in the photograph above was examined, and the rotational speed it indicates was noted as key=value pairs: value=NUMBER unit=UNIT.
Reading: value=1800 unit=rpm
